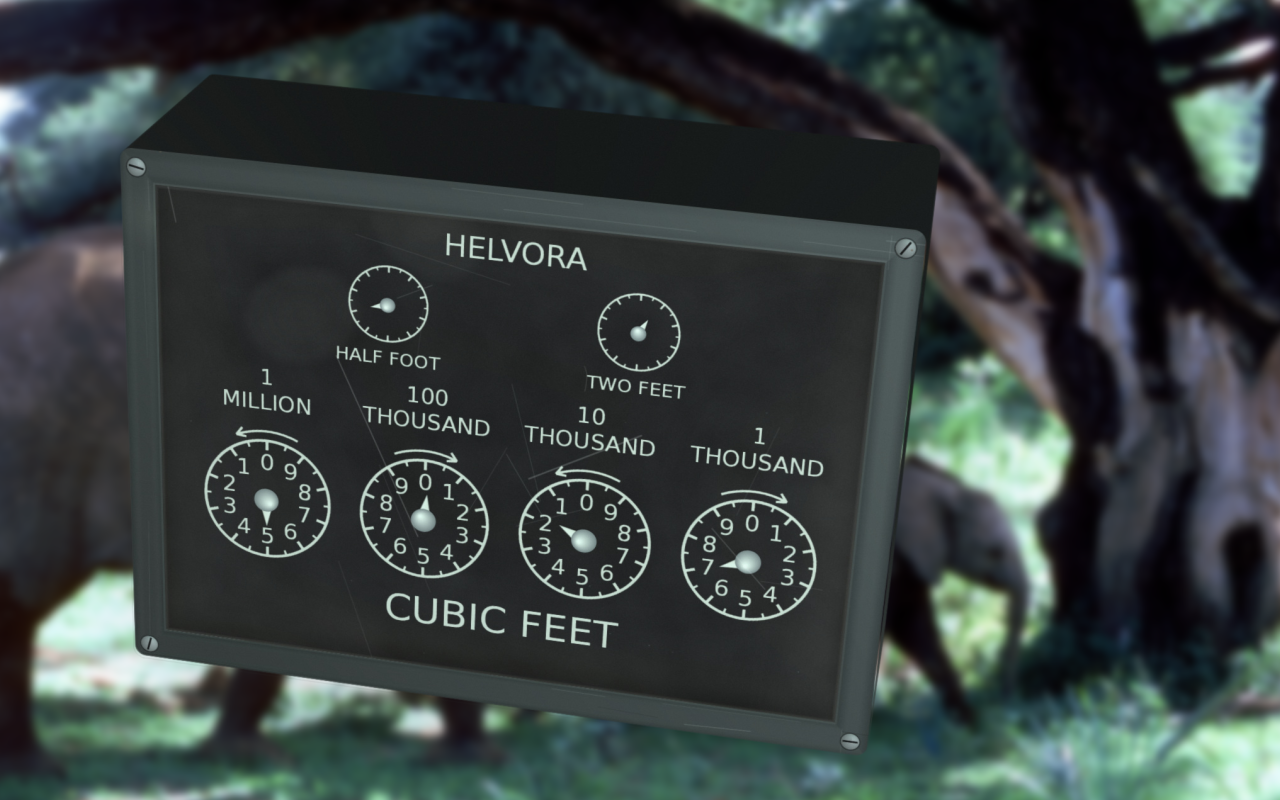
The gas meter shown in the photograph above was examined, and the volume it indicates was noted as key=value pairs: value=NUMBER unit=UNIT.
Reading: value=501700 unit=ft³
